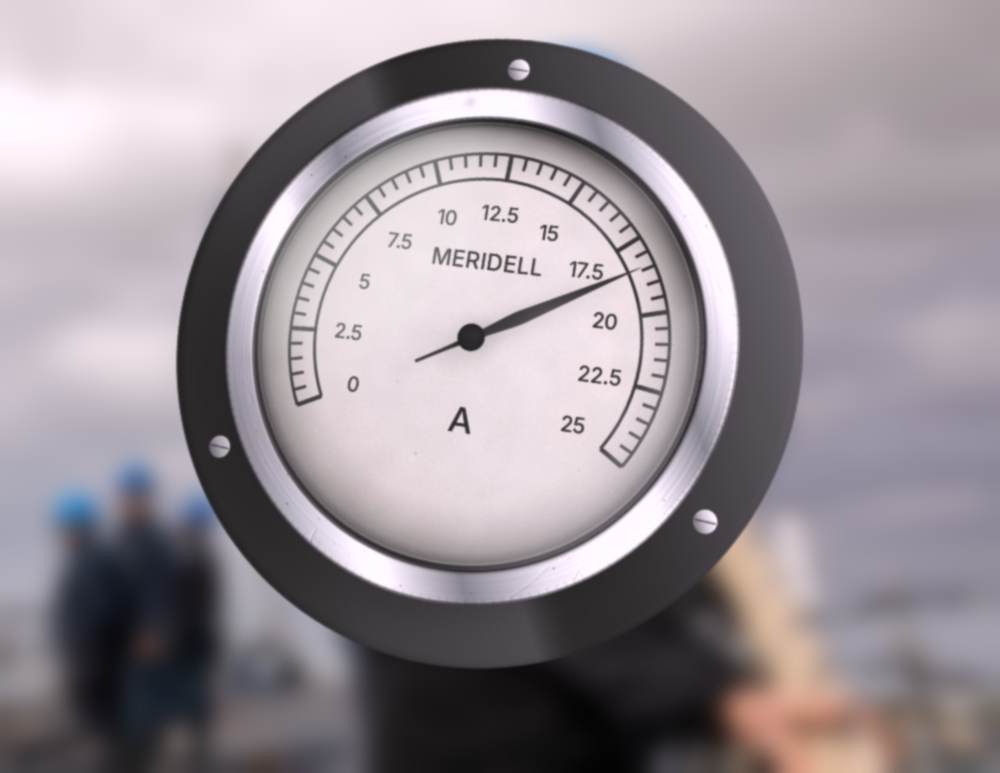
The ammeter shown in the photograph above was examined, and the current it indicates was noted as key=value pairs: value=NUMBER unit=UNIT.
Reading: value=18.5 unit=A
